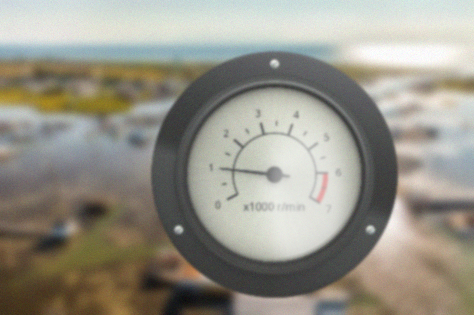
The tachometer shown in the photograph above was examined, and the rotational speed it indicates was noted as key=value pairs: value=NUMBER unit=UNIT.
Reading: value=1000 unit=rpm
